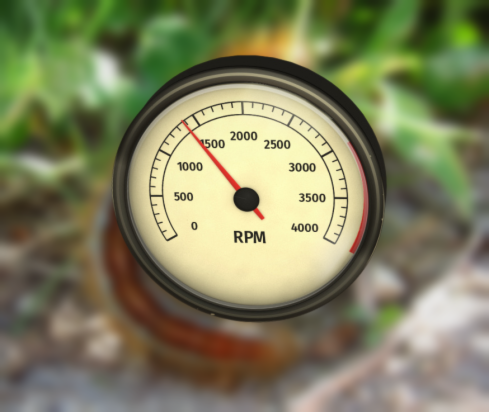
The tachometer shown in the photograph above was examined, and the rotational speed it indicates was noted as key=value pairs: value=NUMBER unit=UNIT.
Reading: value=1400 unit=rpm
